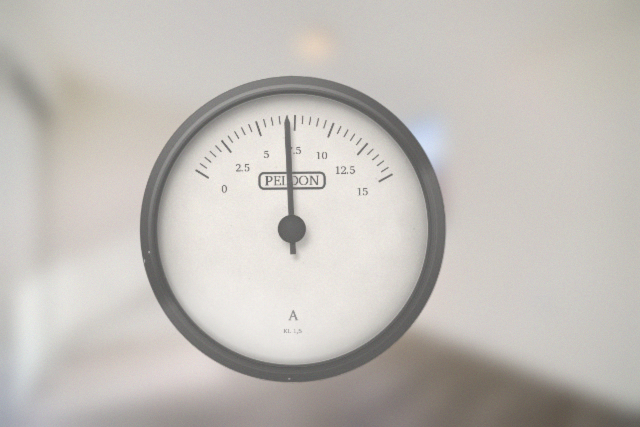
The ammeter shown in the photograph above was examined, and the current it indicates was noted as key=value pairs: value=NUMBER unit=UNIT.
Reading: value=7 unit=A
